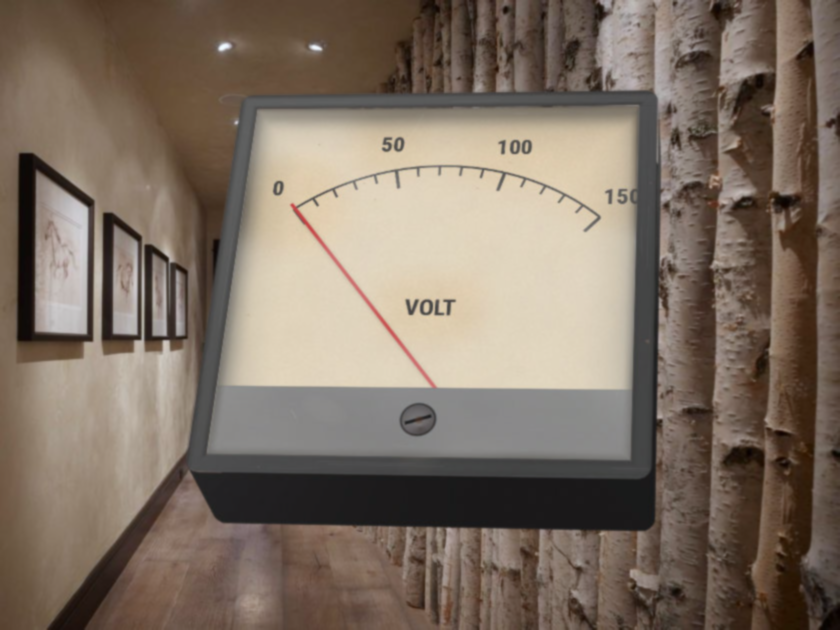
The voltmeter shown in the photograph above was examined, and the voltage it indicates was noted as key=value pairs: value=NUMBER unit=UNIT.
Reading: value=0 unit=V
